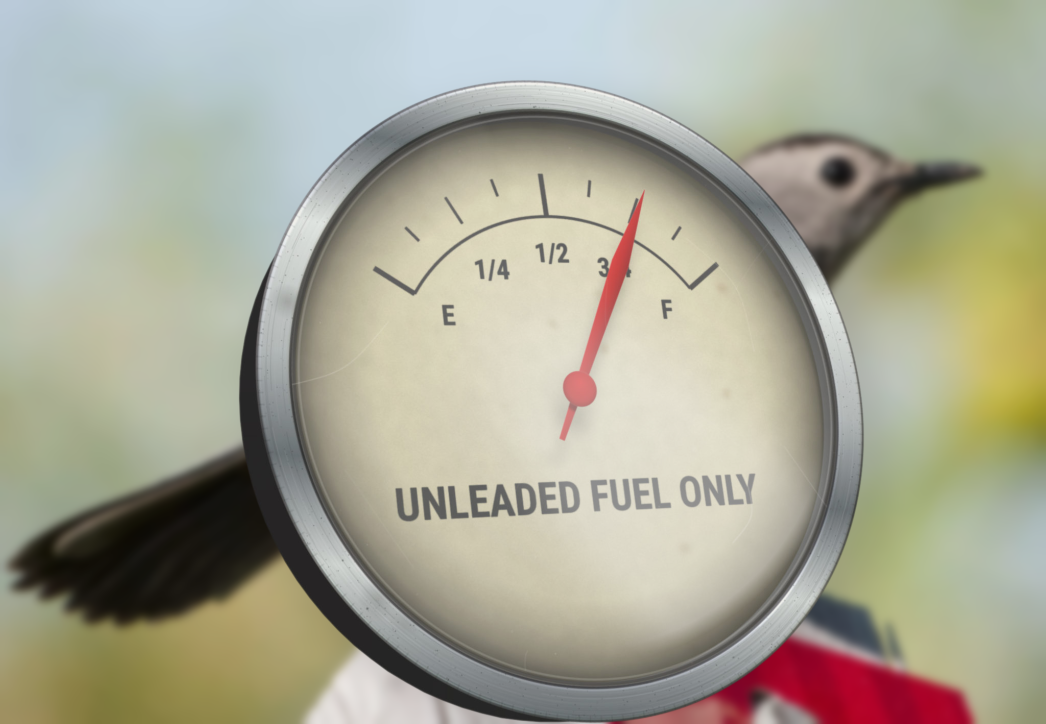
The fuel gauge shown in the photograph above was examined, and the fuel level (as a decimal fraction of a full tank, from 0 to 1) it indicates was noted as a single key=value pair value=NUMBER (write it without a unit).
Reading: value=0.75
